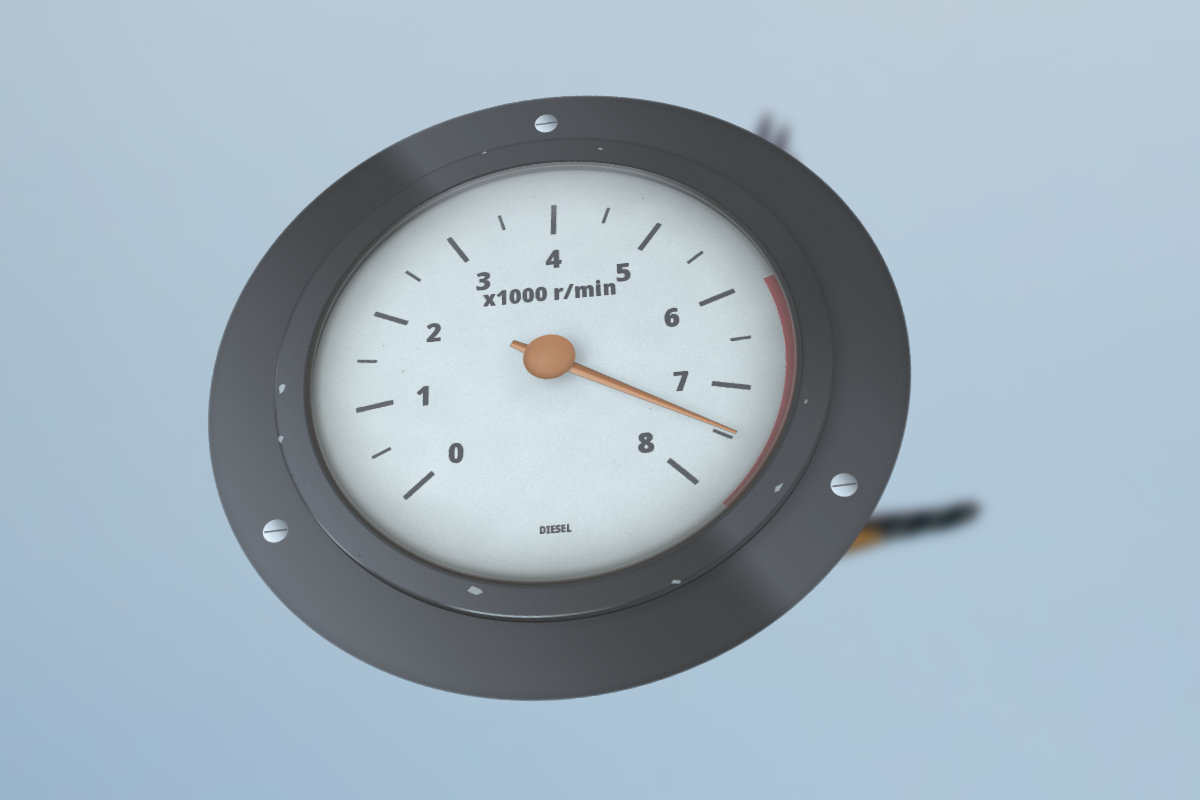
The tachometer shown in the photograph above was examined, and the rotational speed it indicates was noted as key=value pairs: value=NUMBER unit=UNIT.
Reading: value=7500 unit=rpm
